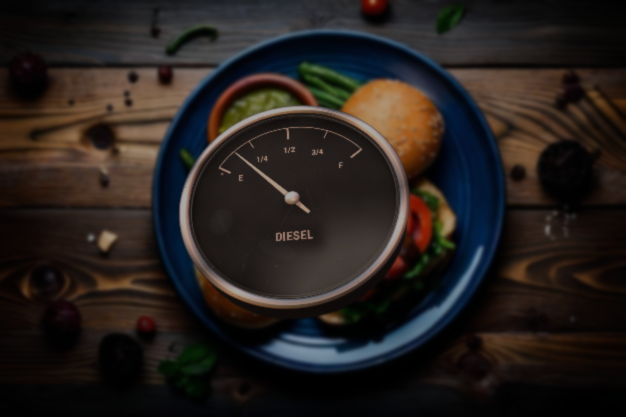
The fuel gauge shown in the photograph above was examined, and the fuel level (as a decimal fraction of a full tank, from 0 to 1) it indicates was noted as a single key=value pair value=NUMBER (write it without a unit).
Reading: value=0.125
